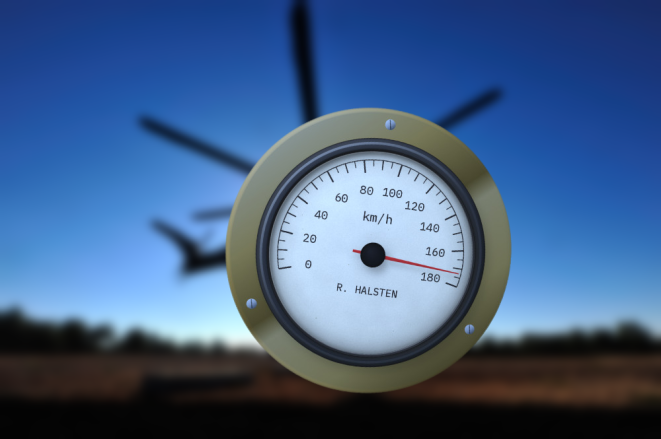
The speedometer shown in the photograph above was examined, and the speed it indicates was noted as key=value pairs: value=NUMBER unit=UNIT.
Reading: value=172.5 unit=km/h
